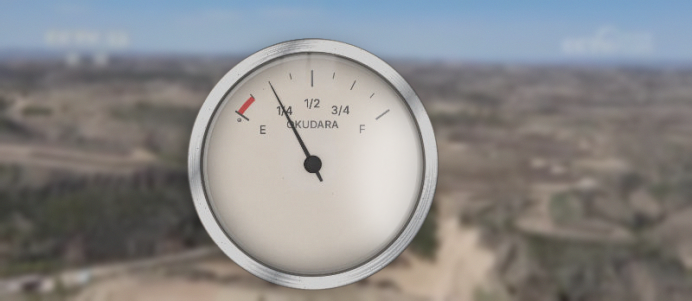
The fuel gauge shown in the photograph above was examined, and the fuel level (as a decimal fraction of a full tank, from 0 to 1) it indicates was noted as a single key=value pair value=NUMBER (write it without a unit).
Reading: value=0.25
